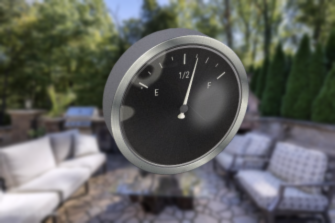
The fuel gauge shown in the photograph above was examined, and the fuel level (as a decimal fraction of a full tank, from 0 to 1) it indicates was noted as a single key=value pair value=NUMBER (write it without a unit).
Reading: value=0.625
